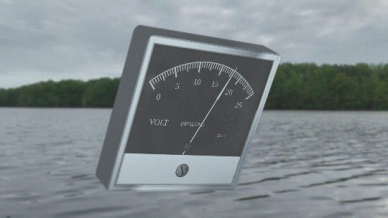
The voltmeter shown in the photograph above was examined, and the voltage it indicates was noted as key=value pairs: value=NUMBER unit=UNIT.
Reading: value=17.5 unit=V
